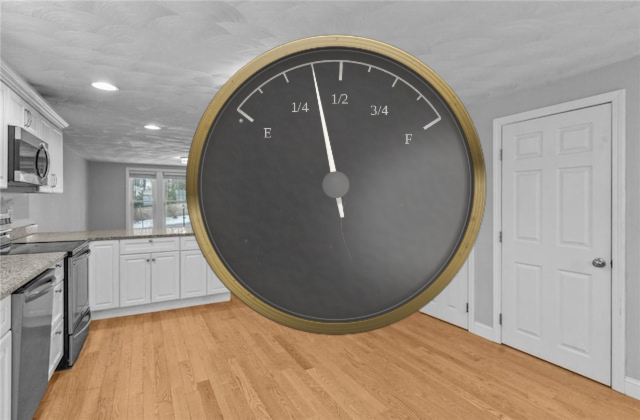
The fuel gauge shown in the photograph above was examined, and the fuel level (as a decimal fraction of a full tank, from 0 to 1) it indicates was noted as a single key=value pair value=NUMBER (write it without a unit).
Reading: value=0.375
